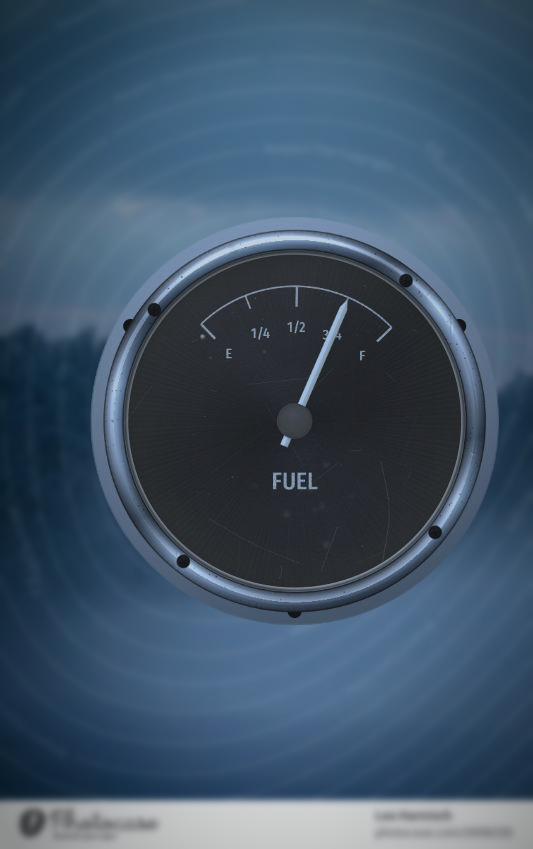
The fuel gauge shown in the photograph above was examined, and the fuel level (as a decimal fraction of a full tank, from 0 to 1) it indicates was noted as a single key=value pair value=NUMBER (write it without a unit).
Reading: value=0.75
